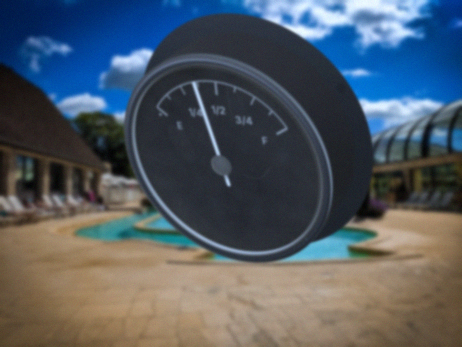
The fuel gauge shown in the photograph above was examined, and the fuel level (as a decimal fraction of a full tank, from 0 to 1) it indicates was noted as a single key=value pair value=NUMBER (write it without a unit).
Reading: value=0.375
